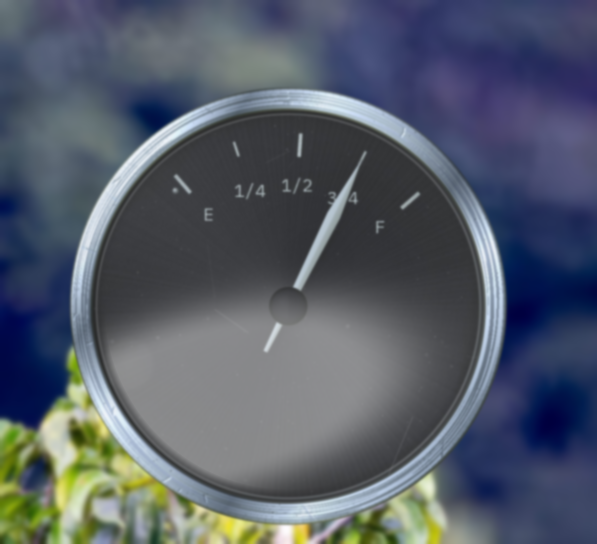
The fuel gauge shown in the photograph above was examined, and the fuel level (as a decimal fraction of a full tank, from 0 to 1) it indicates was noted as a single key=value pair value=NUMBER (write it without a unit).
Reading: value=0.75
